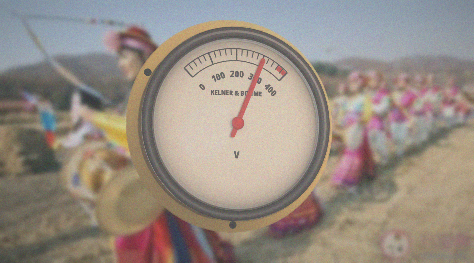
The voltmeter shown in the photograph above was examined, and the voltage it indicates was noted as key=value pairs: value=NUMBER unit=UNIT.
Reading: value=300 unit=V
